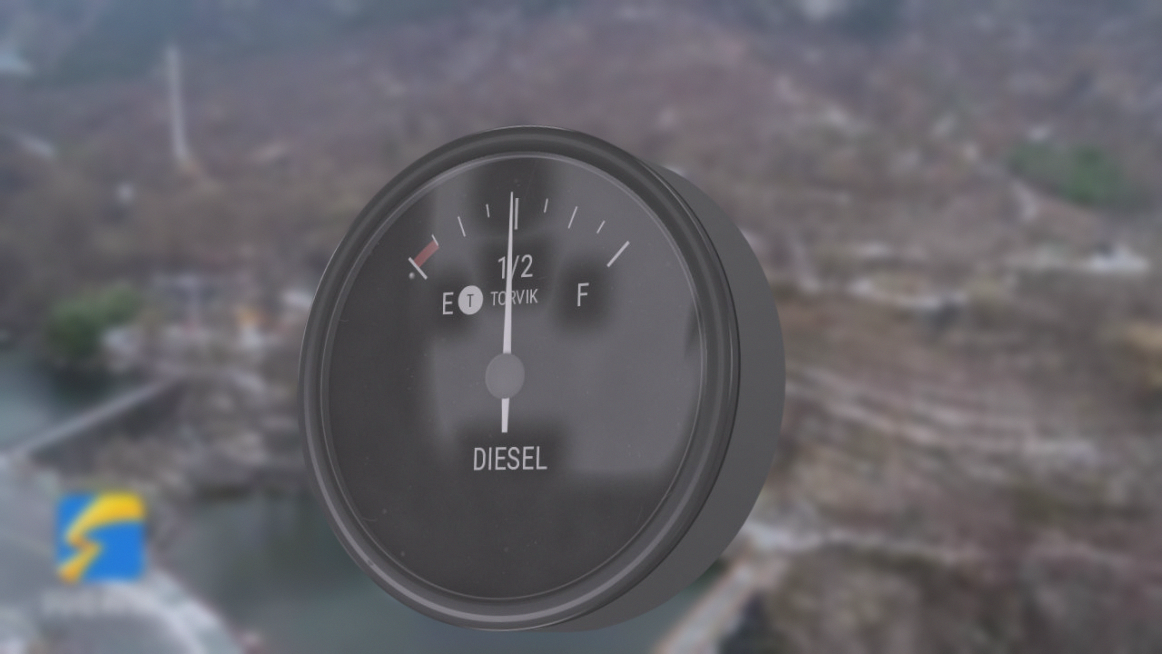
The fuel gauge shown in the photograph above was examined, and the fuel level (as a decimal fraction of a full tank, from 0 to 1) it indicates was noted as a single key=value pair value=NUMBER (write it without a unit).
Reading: value=0.5
